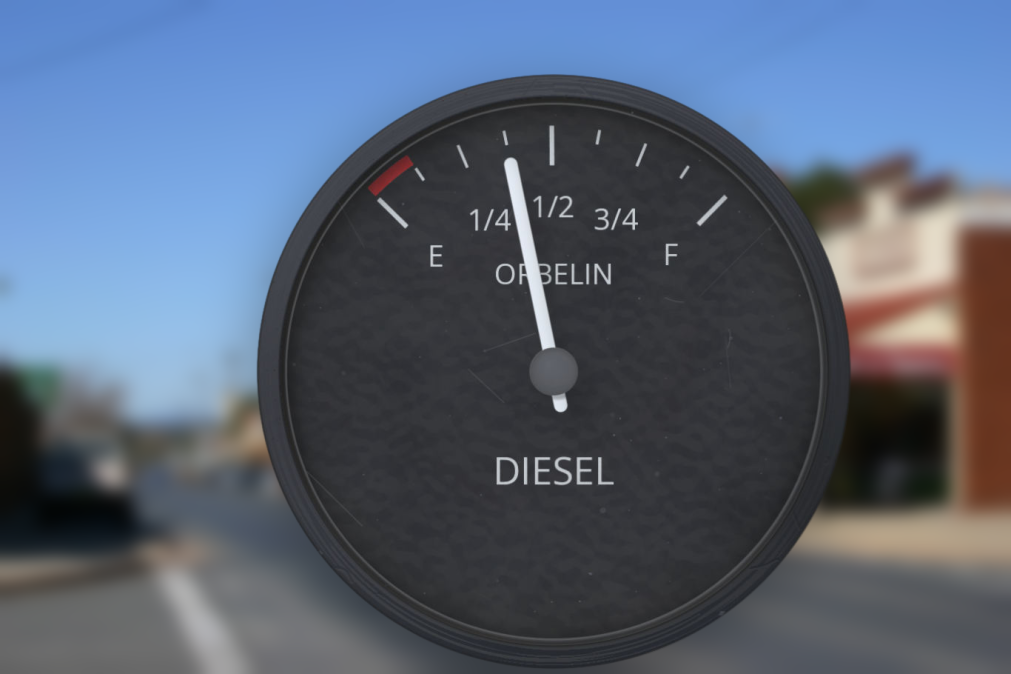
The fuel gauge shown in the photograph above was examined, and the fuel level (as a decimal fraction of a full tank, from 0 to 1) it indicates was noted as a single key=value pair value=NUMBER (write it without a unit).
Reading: value=0.375
